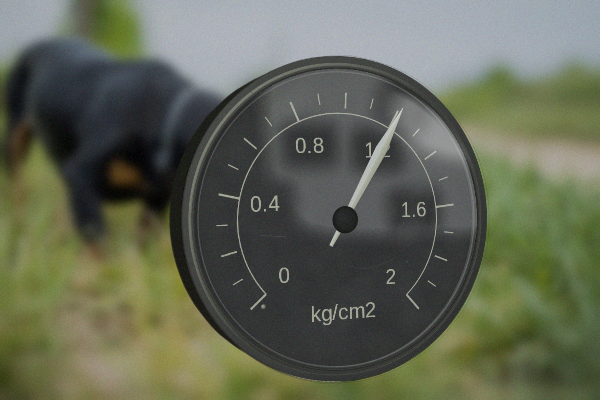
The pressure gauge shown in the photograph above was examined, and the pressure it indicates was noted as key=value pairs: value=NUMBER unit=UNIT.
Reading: value=1.2 unit=kg/cm²
